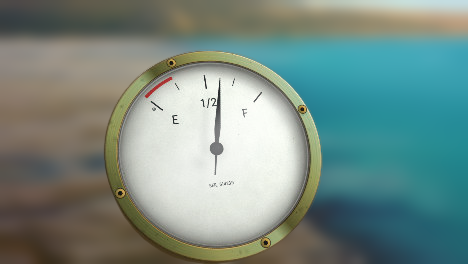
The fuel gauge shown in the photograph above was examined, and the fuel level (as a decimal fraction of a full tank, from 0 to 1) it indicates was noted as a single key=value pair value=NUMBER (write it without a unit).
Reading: value=0.625
